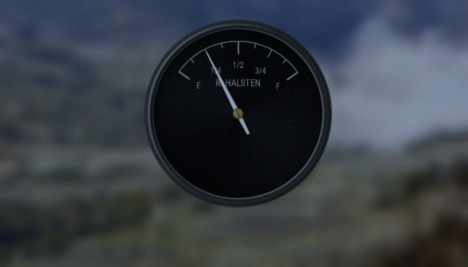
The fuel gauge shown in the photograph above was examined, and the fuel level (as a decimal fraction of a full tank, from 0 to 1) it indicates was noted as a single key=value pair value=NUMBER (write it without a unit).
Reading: value=0.25
